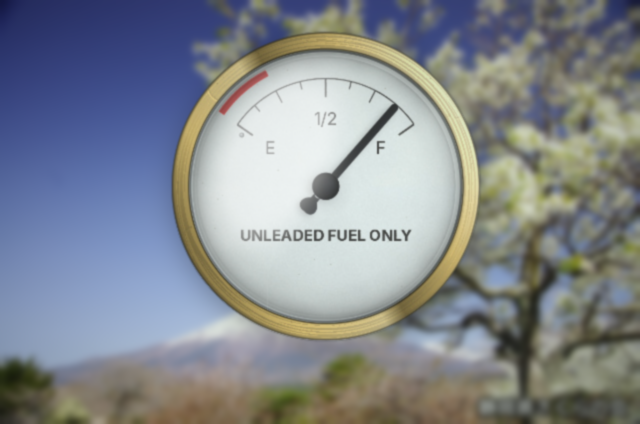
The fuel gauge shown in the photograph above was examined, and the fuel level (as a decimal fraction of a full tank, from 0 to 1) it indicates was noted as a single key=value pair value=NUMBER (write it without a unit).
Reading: value=0.875
